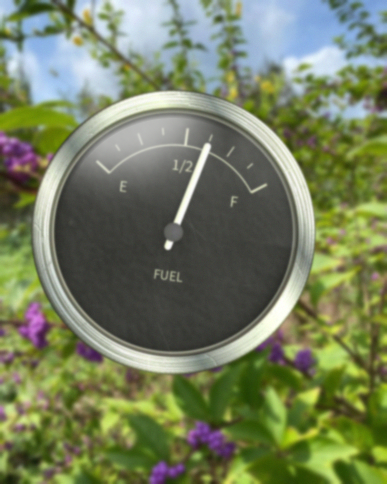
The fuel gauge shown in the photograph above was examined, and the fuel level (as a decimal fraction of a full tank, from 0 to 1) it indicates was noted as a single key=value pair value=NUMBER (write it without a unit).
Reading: value=0.625
